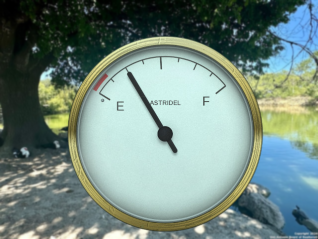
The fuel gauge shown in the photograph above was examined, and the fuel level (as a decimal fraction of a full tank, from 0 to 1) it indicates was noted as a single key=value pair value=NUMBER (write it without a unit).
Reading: value=0.25
